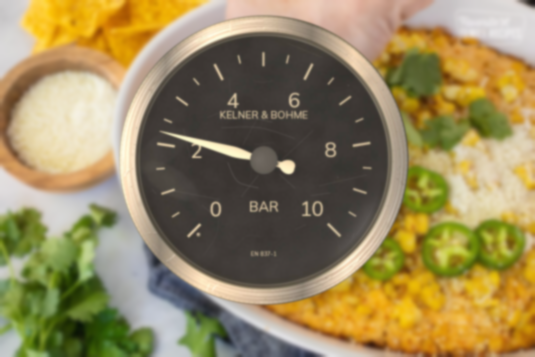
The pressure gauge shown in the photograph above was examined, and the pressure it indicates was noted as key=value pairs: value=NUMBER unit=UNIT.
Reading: value=2.25 unit=bar
